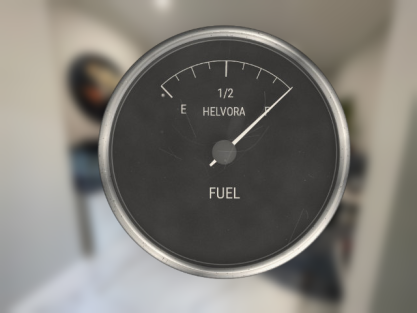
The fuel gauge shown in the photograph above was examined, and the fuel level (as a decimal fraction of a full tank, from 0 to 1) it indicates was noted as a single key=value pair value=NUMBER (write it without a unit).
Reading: value=1
